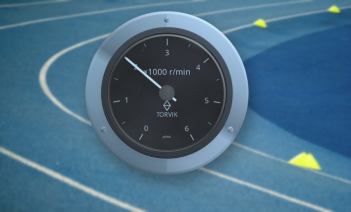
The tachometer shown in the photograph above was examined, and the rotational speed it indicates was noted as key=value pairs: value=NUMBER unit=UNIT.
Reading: value=2000 unit=rpm
